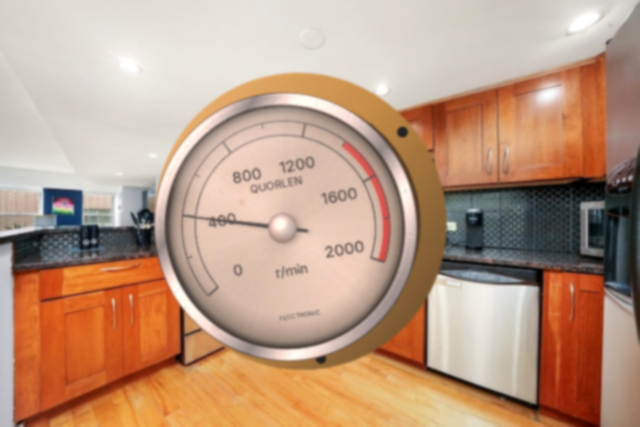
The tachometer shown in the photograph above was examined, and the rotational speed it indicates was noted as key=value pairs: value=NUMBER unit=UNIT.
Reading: value=400 unit=rpm
